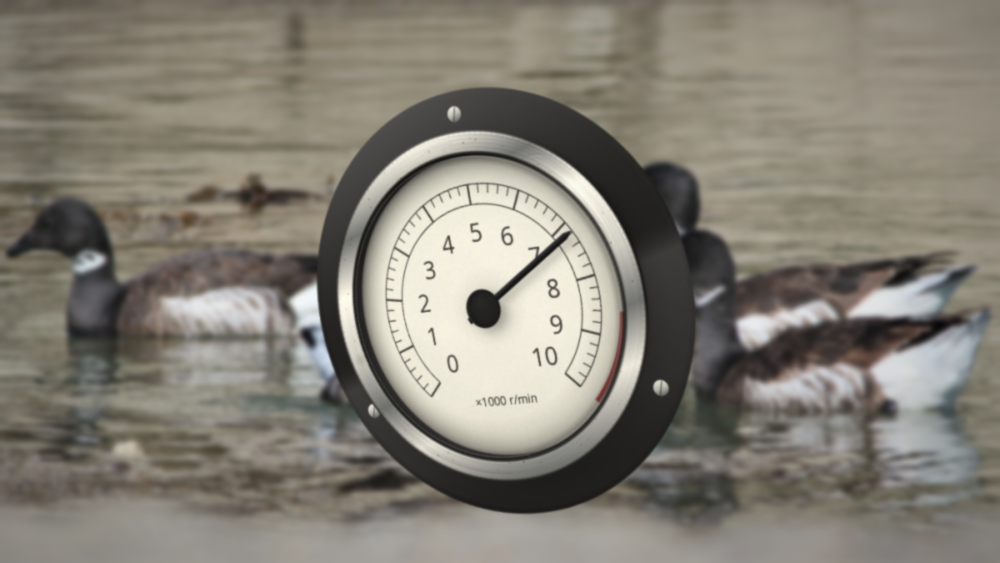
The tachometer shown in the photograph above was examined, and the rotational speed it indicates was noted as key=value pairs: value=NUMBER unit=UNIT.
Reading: value=7200 unit=rpm
